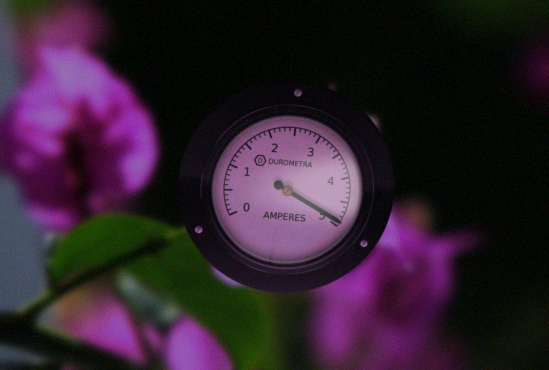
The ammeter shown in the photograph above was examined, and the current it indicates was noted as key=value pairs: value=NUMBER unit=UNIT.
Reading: value=4.9 unit=A
